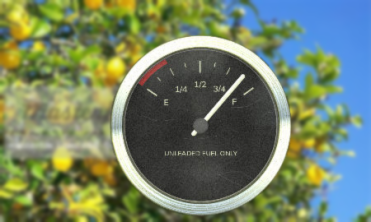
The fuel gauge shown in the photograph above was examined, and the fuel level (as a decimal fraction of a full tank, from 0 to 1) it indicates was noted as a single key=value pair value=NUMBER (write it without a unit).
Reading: value=0.875
